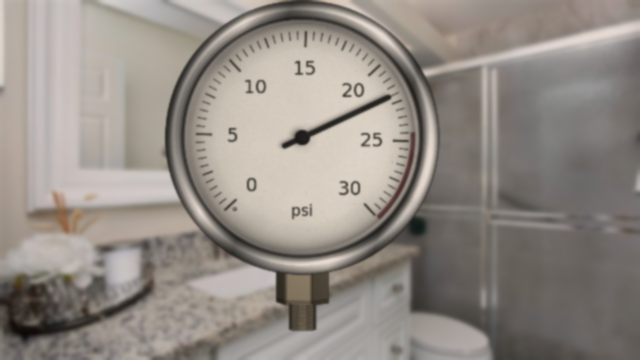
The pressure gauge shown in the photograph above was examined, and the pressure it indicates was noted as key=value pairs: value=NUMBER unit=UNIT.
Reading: value=22 unit=psi
